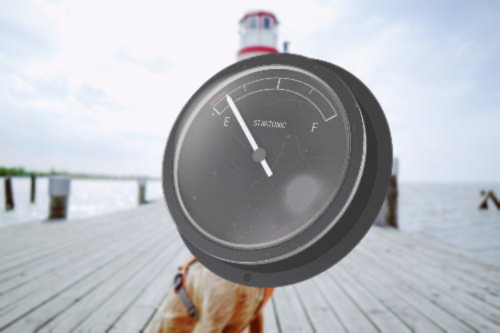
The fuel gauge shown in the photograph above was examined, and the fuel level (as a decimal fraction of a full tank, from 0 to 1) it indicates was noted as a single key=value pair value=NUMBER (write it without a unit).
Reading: value=0.125
